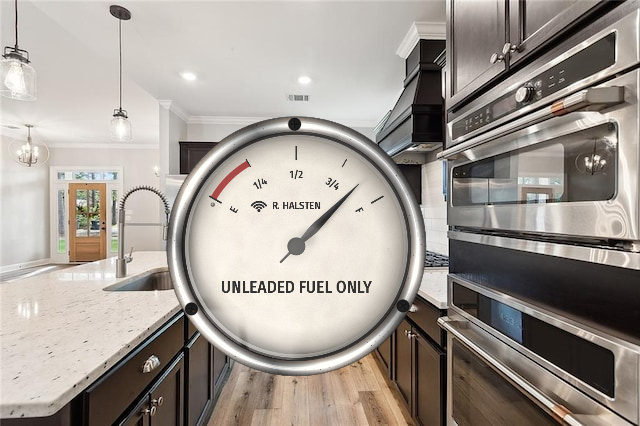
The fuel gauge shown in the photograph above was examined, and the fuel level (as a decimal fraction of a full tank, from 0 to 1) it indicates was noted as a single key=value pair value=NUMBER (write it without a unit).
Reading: value=0.875
